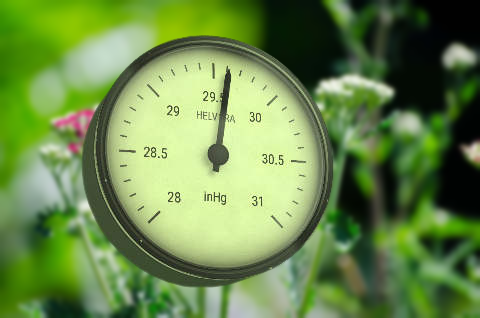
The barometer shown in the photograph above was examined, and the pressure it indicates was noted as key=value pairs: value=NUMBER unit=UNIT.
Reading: value=29.6 unit=inHg
